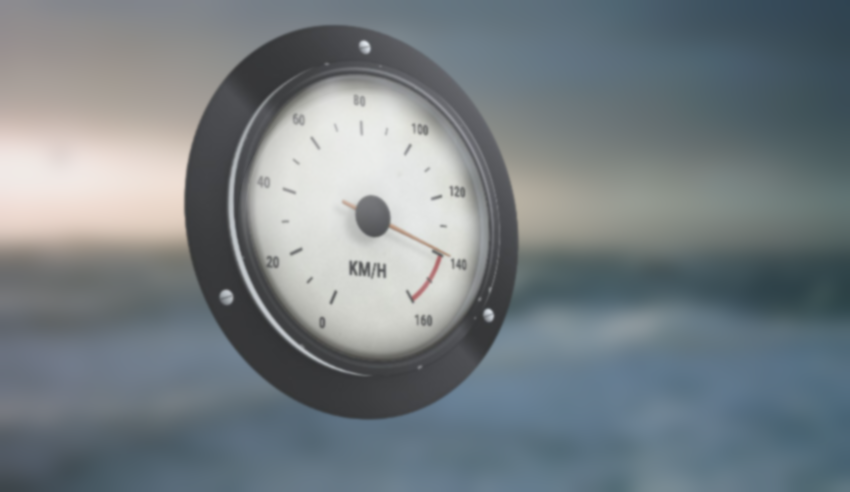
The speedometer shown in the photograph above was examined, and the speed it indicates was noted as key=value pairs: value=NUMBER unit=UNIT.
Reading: value=140 unit=km/h
